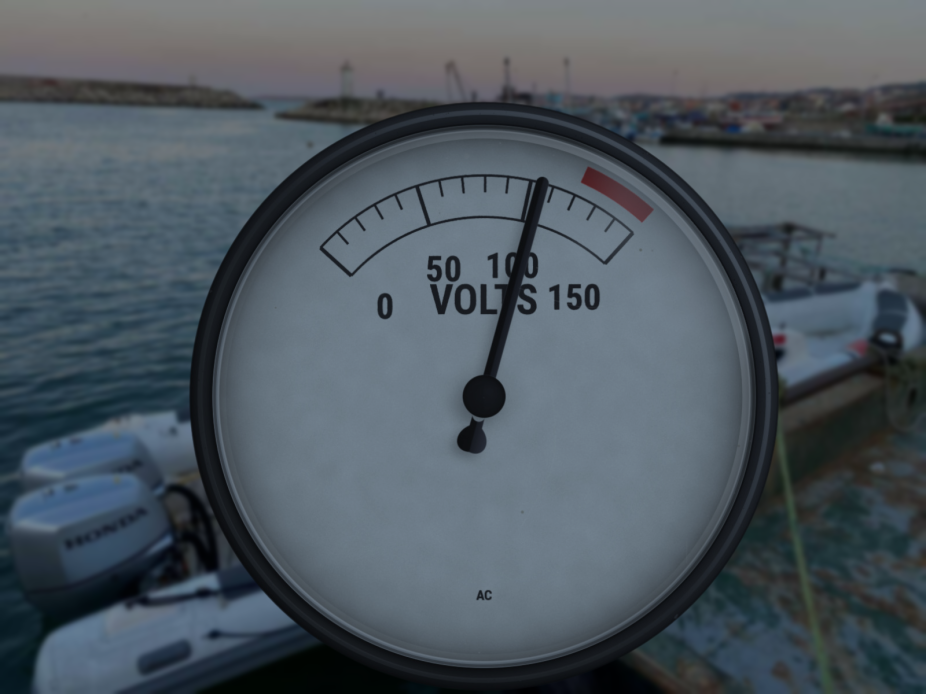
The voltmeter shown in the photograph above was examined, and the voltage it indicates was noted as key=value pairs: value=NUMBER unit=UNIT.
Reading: value=105 unit=V
